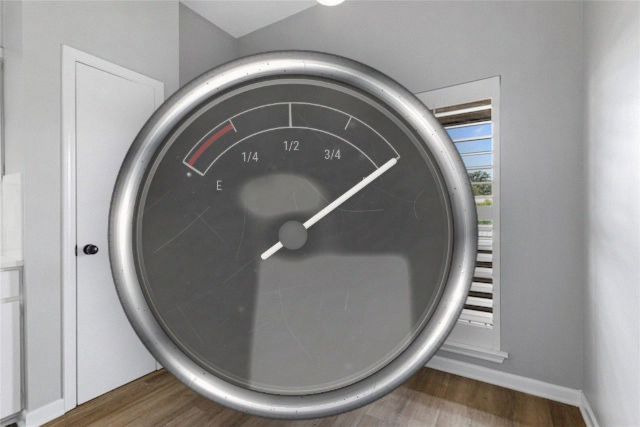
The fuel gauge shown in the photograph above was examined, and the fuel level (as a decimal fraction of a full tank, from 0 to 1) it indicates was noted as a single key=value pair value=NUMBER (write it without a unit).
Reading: value=1
